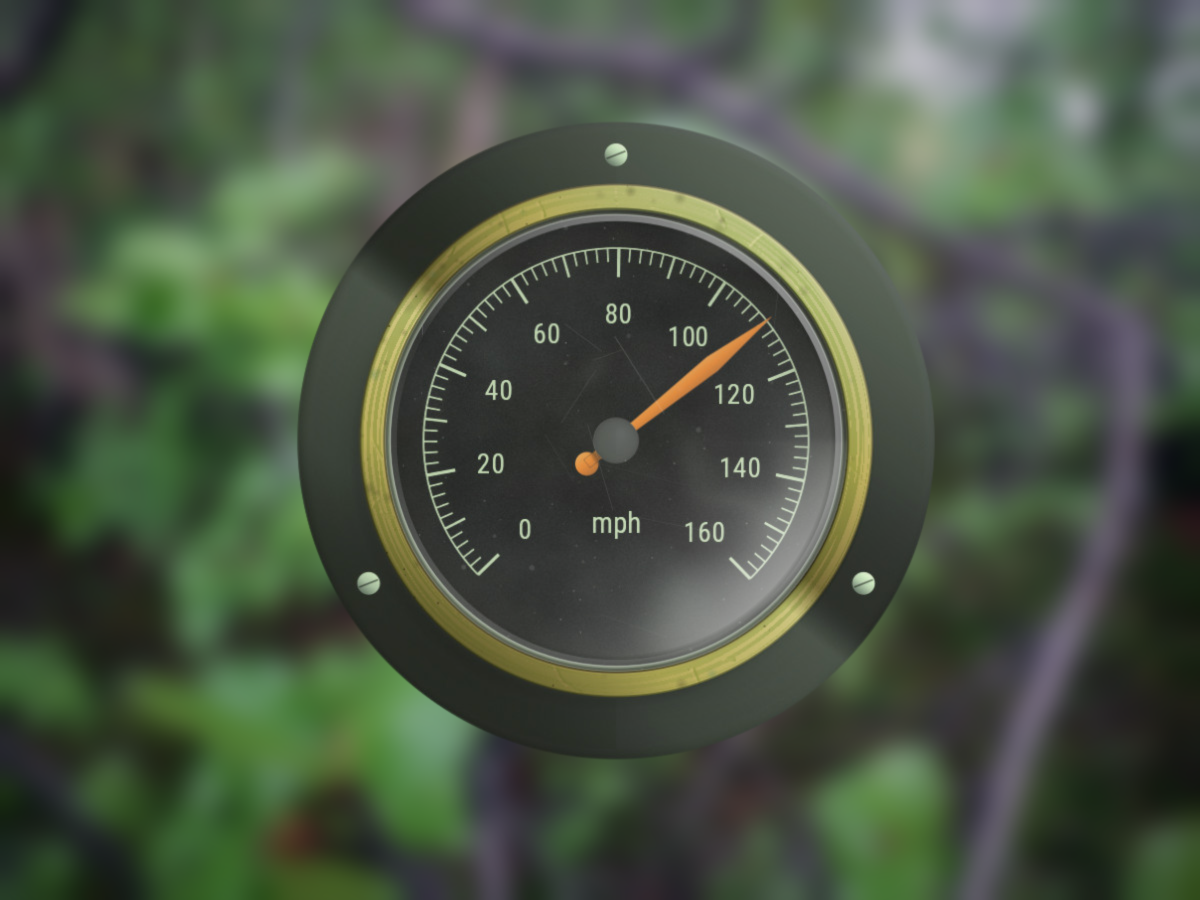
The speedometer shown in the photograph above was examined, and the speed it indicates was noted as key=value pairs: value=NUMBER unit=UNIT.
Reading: value=110 unit=mph
